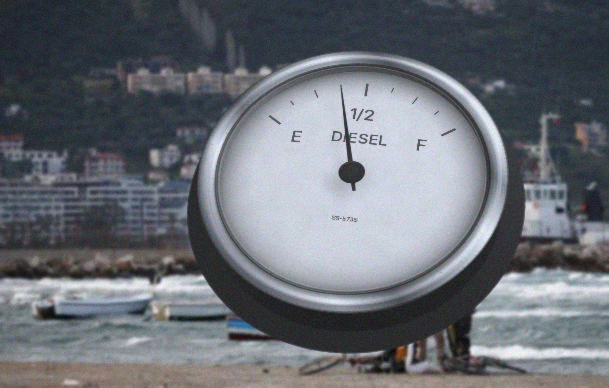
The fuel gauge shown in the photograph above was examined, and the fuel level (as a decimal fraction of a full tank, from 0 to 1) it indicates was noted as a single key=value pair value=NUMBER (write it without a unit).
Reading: value=0.375
